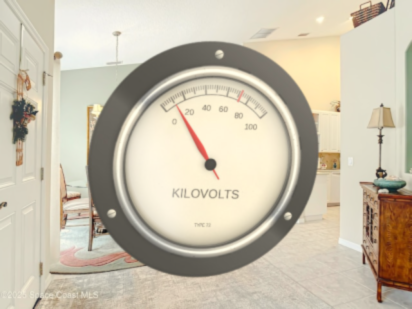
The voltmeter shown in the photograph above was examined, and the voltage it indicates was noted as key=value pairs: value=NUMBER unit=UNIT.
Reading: value=10 unit=kV
